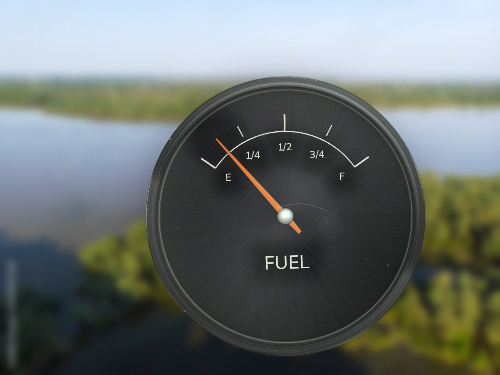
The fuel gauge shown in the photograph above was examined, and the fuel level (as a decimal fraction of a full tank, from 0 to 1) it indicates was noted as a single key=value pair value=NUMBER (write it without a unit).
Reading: value=0.125
